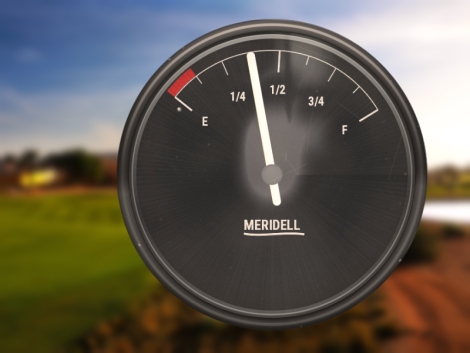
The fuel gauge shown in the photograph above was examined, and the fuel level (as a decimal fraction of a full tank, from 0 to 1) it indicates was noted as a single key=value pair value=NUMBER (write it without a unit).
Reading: value=0.375
